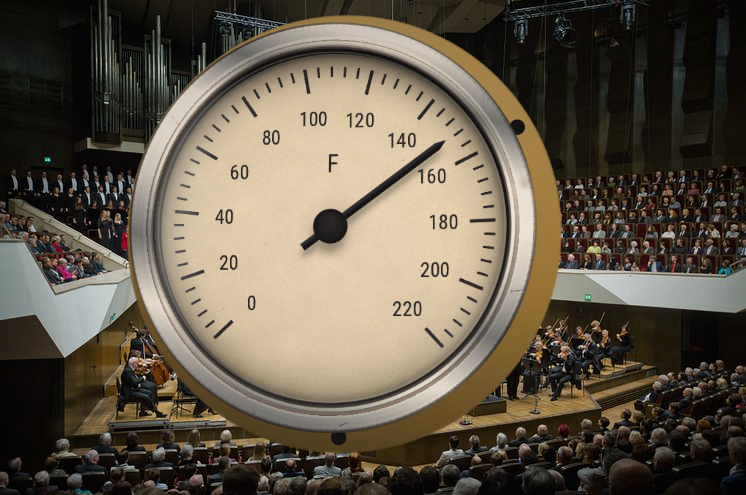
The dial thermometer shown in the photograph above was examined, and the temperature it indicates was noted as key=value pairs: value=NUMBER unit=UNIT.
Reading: value=152 unit=°F
